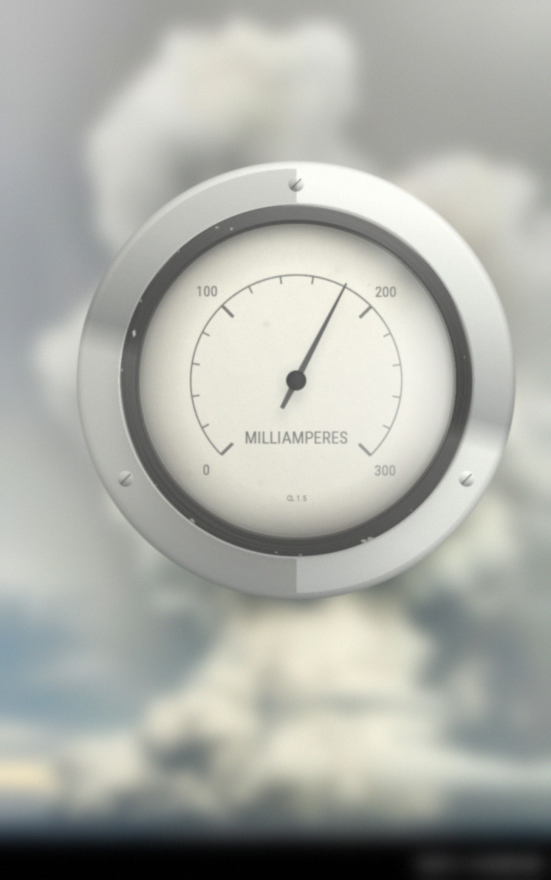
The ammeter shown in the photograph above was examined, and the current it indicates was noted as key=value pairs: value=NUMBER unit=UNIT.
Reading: value=180 unit=mA
